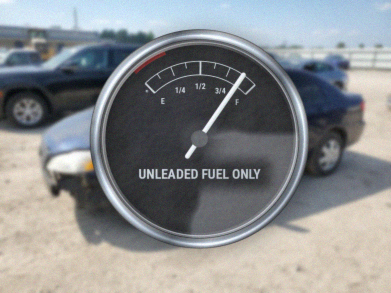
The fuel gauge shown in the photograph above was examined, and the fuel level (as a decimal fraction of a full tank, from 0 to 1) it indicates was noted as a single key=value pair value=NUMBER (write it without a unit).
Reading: value=0.875
